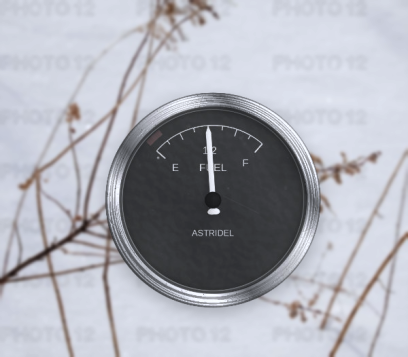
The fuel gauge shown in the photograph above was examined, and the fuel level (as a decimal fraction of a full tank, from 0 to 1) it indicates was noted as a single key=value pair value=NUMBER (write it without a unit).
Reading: value=0.5
